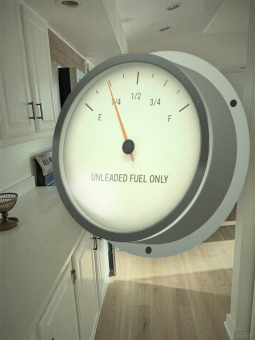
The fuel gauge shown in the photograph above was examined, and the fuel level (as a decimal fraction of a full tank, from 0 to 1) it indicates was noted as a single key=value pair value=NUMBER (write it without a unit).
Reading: value=0.25
